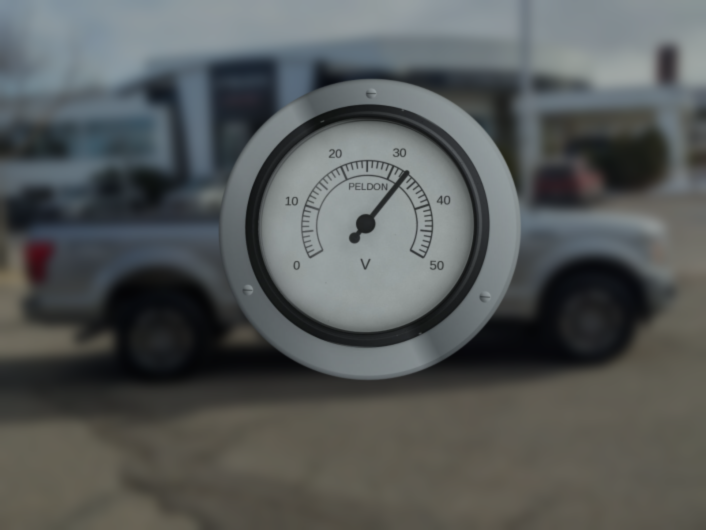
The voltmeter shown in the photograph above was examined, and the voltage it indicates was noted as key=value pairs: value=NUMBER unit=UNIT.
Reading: value=33 unit=V
